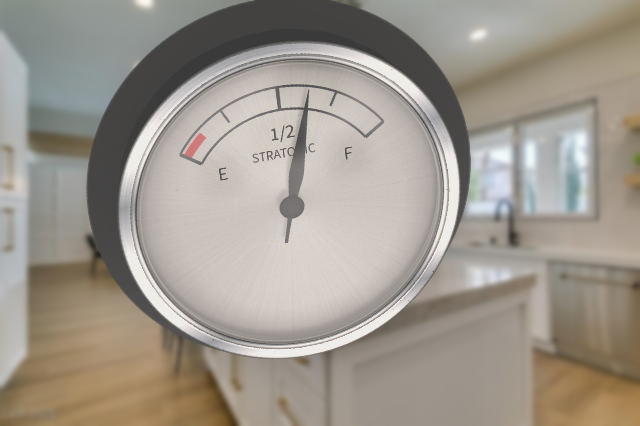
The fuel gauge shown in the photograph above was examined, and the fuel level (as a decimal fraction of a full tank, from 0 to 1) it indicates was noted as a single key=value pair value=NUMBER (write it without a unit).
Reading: value=0.625
